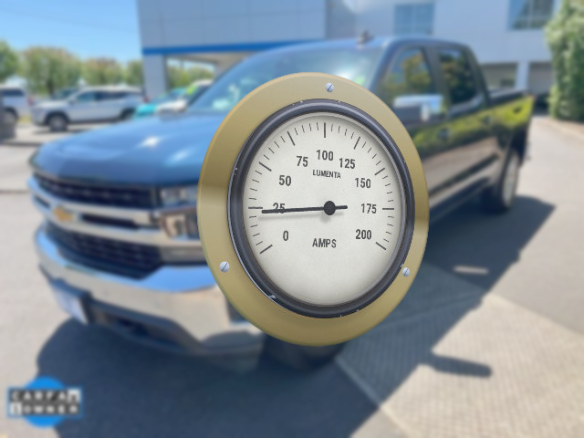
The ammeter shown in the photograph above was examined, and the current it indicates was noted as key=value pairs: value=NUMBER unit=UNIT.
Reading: value=22.5 unit=A
